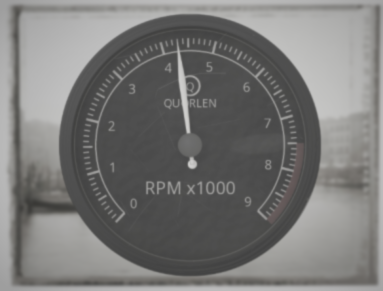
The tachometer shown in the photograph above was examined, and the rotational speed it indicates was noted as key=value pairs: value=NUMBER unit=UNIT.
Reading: value=4300 unit=rpm
